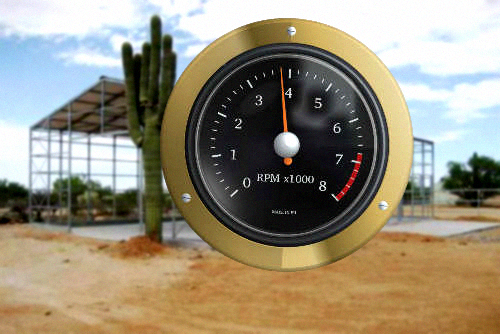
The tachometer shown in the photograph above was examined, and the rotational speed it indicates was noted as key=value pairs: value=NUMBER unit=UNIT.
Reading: value=3800 unit=rpm
